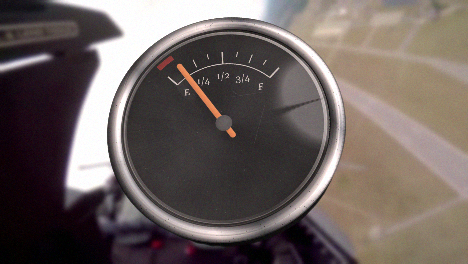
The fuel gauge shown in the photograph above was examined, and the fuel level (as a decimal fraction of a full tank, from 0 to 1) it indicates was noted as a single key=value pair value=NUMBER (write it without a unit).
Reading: value=0.125
